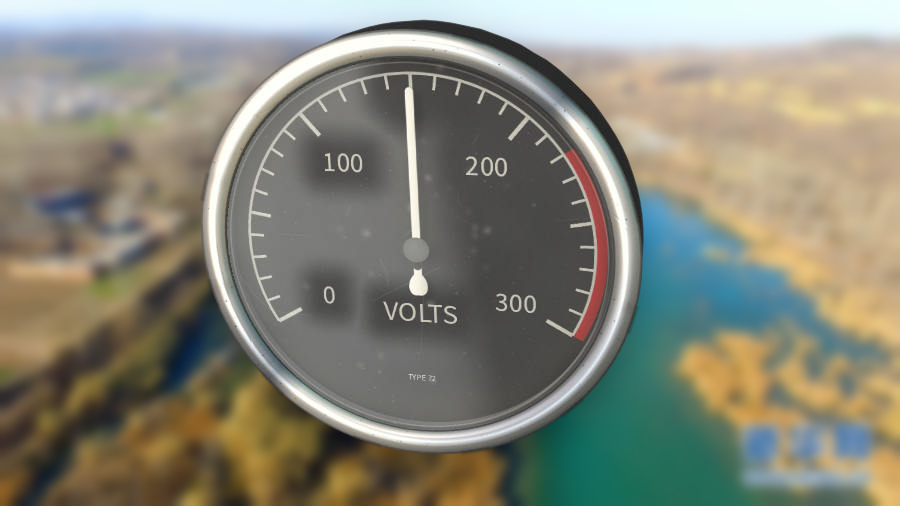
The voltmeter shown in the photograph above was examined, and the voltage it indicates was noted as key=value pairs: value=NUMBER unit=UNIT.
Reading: value=150 unit=V
